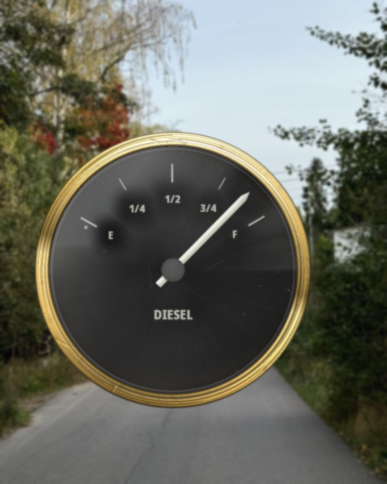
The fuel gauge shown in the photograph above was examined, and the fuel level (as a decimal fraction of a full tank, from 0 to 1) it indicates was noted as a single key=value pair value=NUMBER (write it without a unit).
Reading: value=0.875
